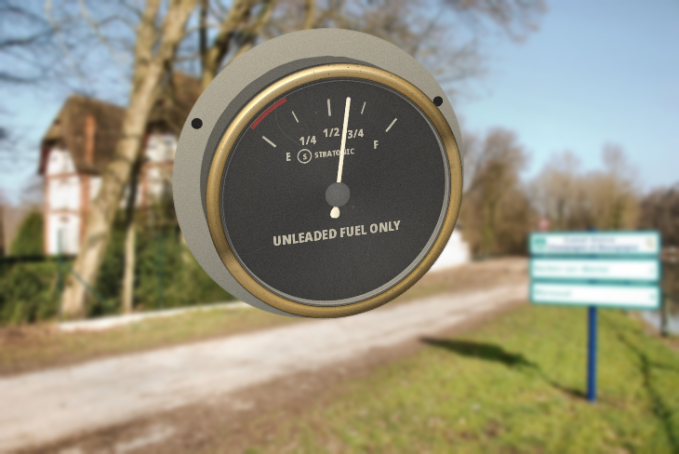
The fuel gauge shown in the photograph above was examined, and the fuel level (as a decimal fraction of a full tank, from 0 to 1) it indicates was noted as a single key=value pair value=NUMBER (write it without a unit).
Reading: value=0.625
